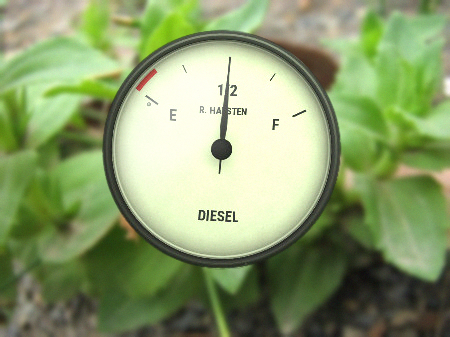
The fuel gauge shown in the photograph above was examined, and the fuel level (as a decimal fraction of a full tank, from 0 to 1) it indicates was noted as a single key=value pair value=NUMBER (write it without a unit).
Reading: value=0.5
